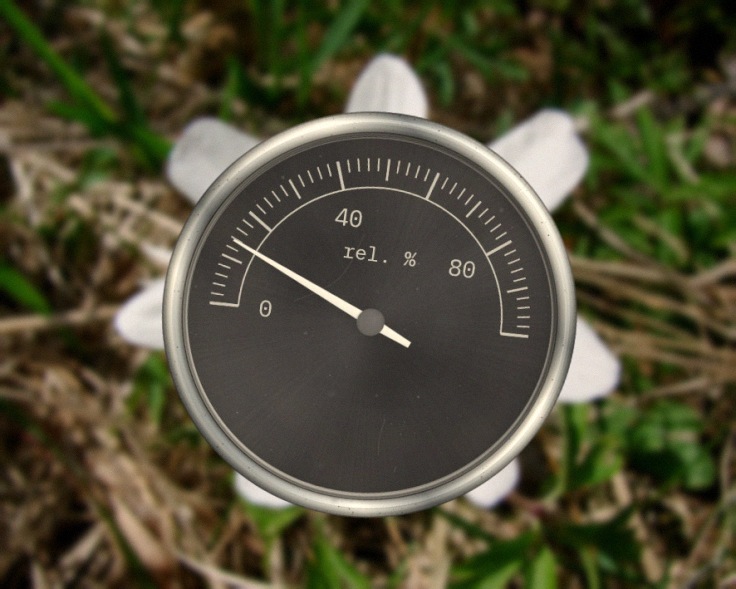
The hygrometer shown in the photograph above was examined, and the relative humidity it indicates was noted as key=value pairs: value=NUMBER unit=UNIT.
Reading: value=14 unit=%
